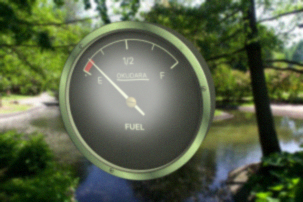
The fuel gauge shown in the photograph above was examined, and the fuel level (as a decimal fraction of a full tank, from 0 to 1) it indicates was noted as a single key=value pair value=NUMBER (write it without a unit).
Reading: value=0.125
